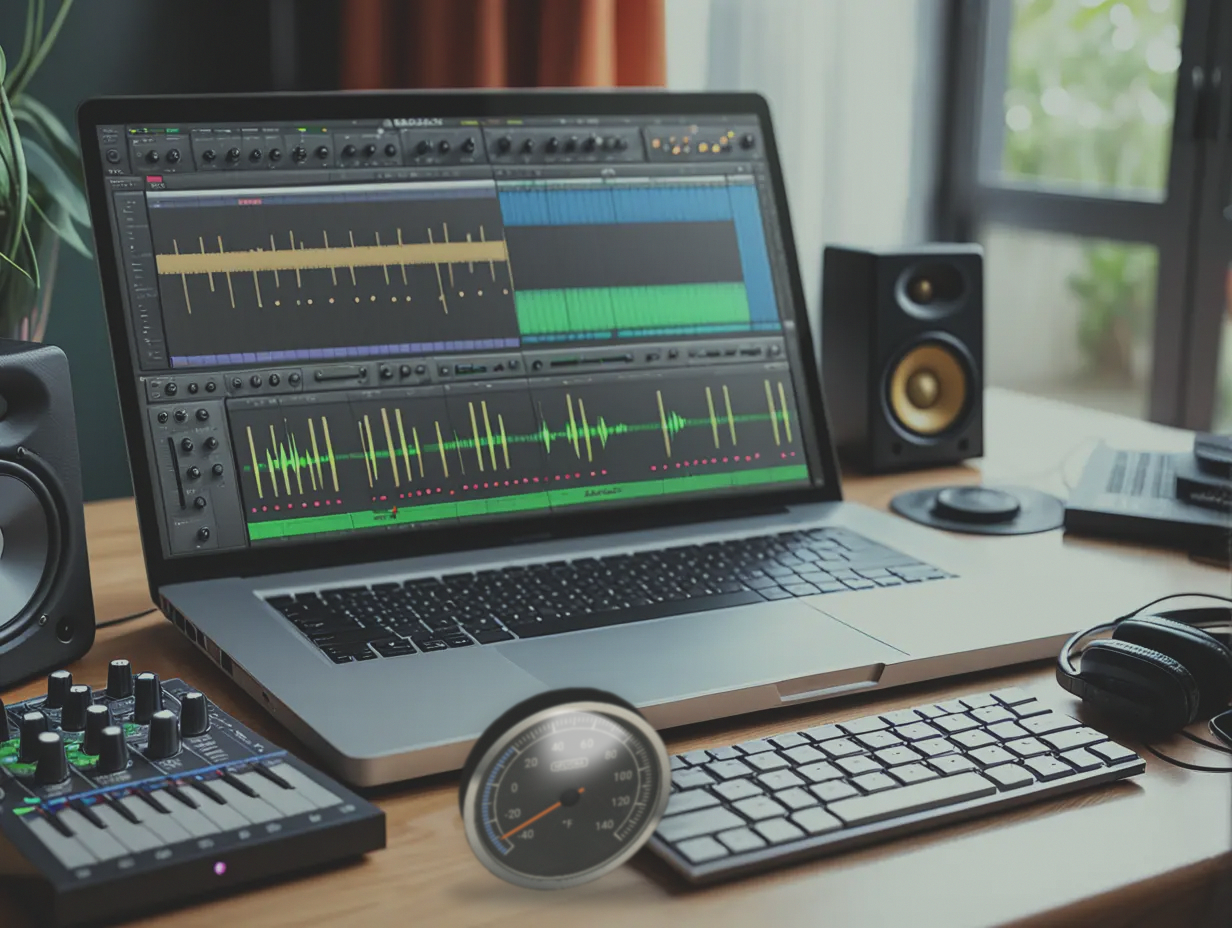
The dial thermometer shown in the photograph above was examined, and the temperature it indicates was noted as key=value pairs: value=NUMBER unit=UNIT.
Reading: value=-30 unit=°F
